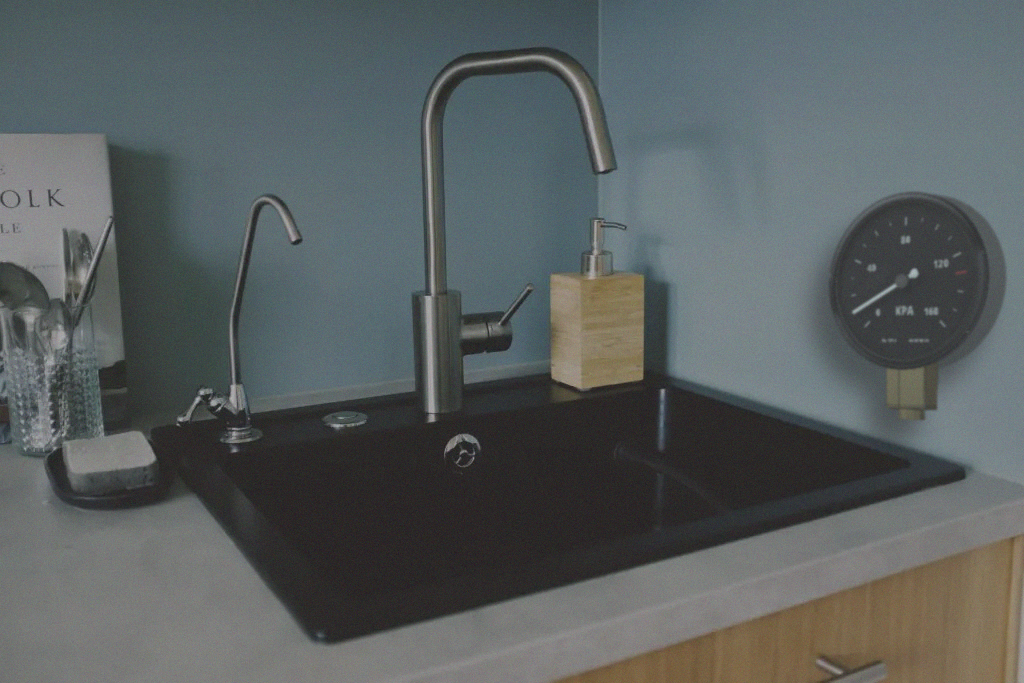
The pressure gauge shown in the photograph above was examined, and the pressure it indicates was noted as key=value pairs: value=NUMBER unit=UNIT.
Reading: value=10 unit=kPa
